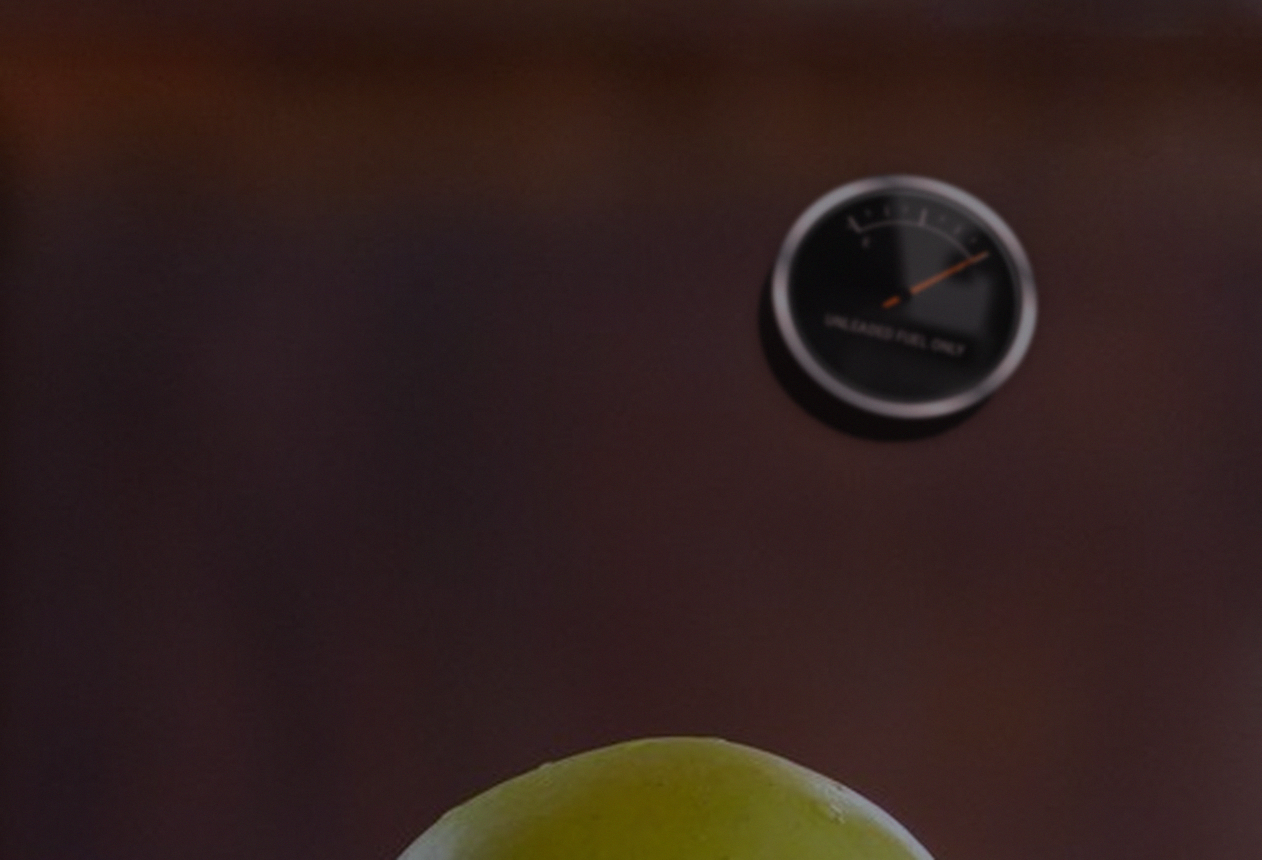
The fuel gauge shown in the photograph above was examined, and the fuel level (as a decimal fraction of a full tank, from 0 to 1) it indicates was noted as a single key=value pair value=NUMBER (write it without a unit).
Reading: value=1
